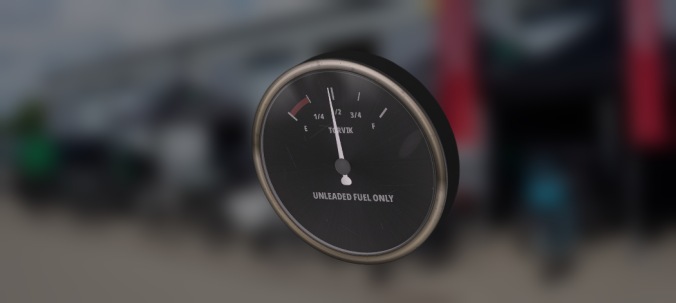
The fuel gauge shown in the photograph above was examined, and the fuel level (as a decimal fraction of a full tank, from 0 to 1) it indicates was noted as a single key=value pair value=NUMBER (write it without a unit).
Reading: value=0.5
